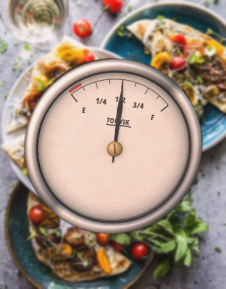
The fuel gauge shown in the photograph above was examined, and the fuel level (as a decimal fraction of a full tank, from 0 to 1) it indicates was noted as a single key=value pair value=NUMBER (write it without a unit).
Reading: value=0.5
